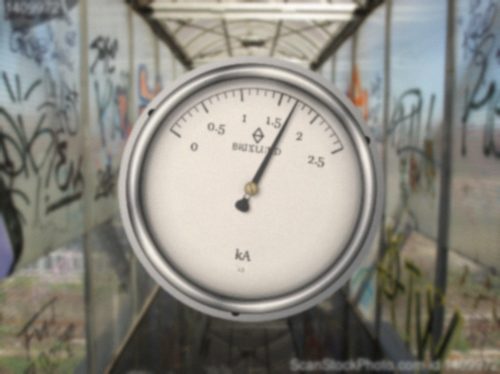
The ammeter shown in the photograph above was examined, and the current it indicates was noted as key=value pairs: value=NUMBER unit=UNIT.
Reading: value=1.7 unit=kA
